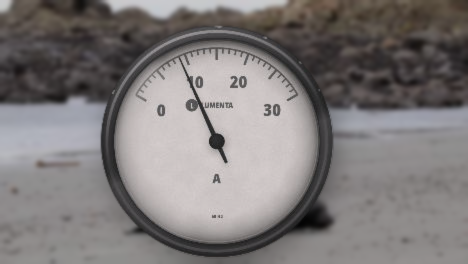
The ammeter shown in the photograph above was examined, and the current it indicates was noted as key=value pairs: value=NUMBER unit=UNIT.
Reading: value=9 unit=A
